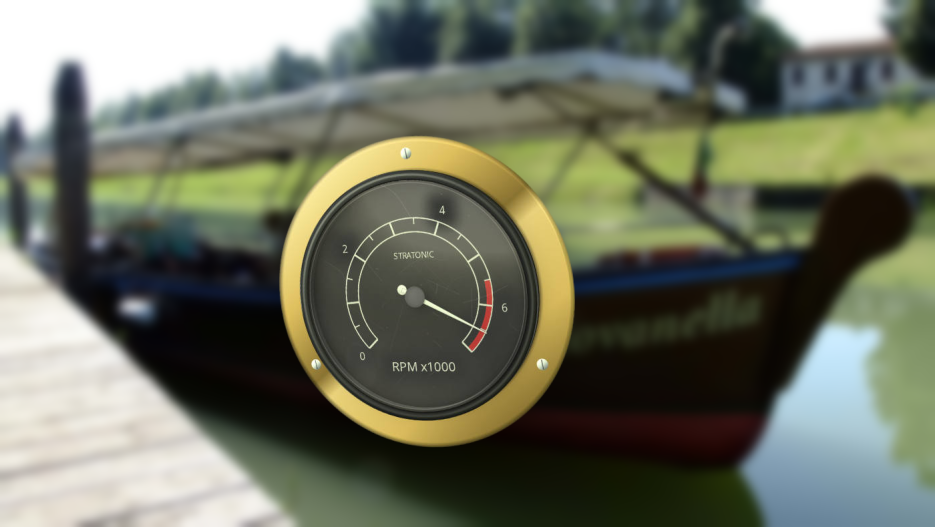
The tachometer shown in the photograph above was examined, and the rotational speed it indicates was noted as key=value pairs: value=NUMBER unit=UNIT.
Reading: value=6500 unit=rpm
